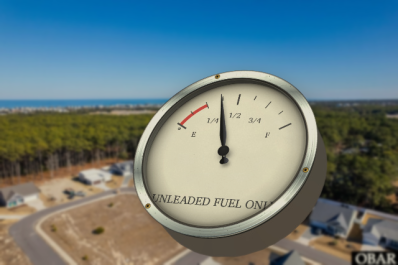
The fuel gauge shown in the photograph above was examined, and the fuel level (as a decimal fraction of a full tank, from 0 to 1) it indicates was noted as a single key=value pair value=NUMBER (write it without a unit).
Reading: value=0.375
